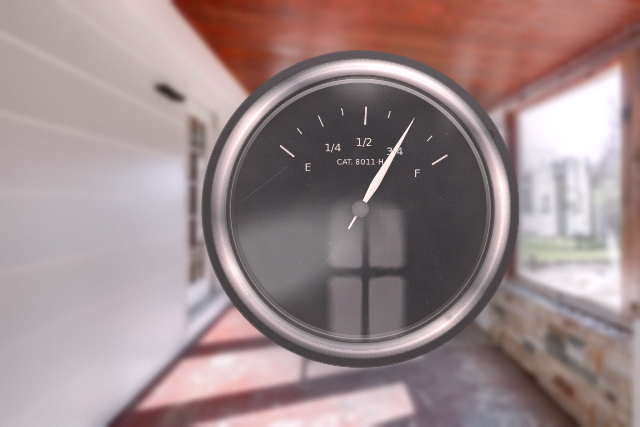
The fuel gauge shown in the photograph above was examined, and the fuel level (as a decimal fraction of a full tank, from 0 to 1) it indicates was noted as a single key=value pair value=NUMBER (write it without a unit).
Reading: value=0.75
